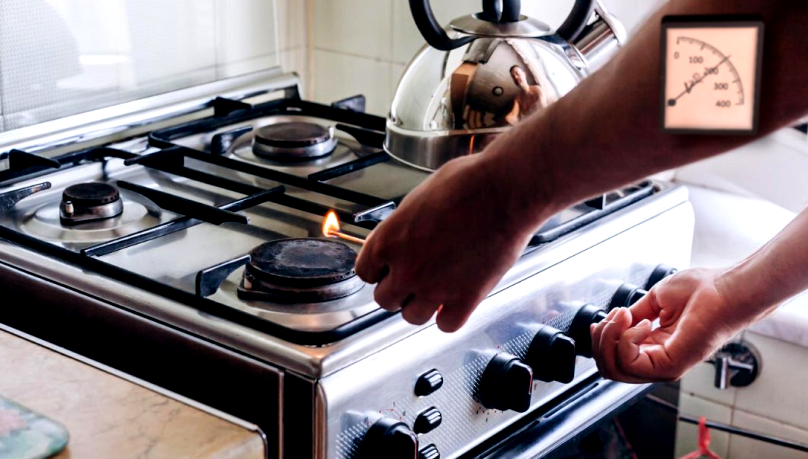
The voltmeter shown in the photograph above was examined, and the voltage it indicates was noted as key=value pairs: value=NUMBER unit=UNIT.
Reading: value=200 unit=V
